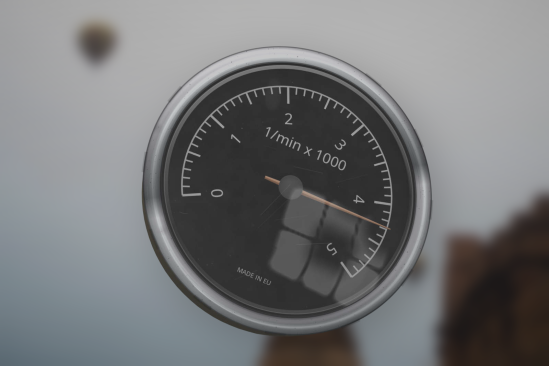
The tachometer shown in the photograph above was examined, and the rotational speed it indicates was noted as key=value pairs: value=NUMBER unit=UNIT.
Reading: value=4300 unit=rpm
